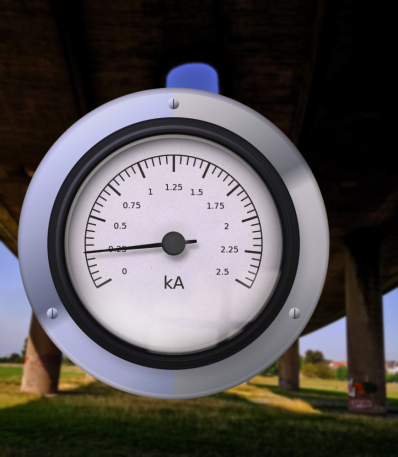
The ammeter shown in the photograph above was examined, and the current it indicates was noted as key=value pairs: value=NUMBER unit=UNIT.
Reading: value=0.25 unit=kA
